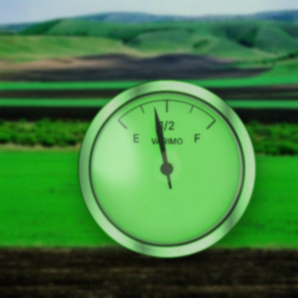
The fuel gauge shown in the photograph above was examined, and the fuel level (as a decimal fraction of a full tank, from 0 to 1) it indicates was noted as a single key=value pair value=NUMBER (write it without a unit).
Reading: value=0.375
